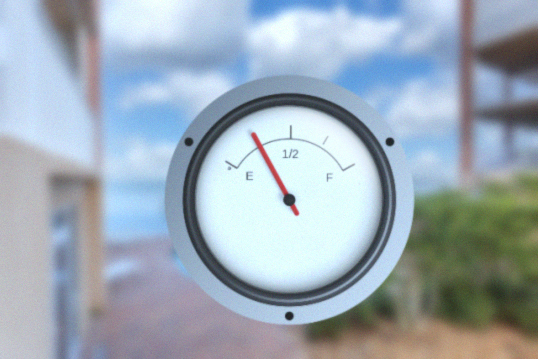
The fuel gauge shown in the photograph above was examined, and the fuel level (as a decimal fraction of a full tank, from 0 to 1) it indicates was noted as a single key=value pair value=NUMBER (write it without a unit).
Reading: value=0.25
